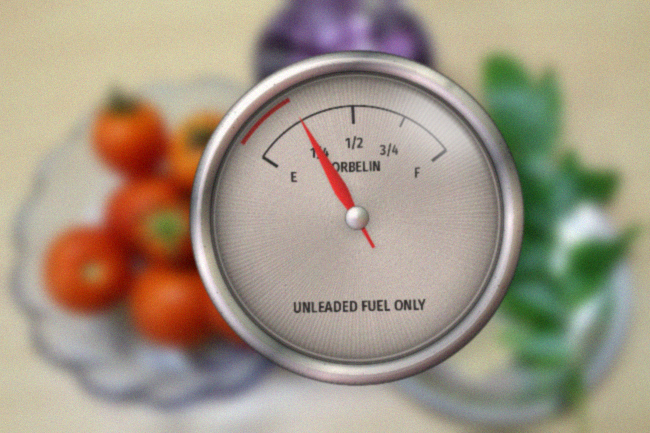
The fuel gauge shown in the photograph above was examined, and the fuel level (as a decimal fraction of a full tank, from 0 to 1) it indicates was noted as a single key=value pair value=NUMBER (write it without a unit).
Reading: value=0.25
